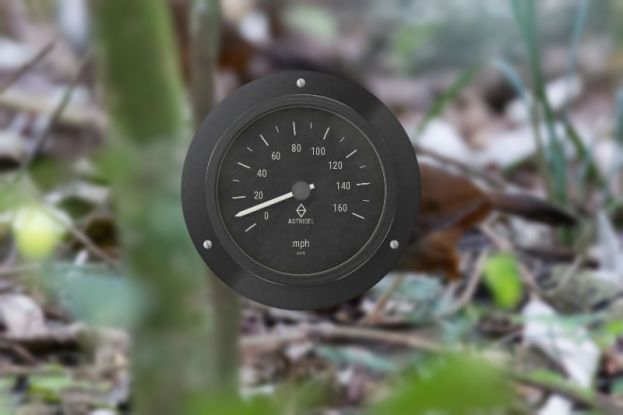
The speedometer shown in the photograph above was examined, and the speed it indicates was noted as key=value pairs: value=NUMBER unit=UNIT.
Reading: value=10 unit=mph
